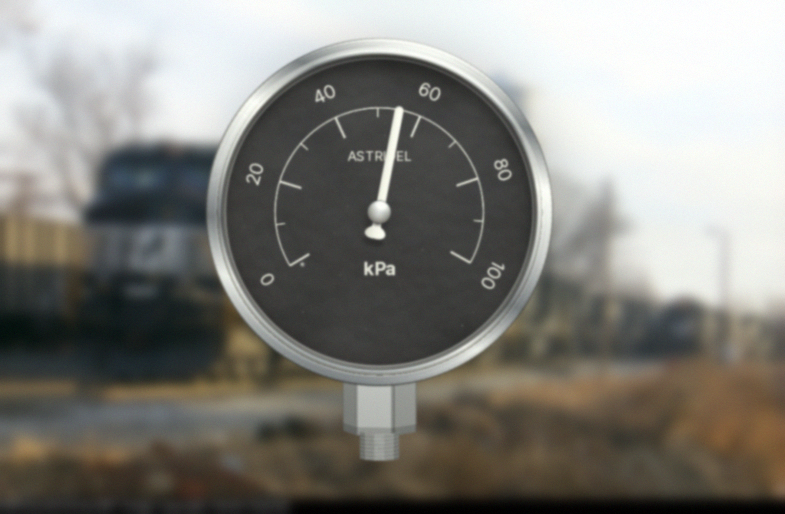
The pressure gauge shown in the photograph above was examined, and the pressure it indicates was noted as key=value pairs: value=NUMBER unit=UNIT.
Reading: value=55 unit=kPa
